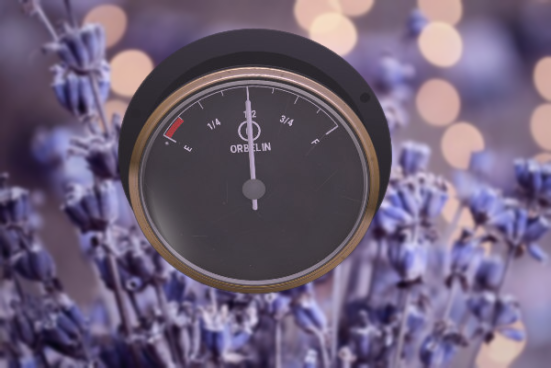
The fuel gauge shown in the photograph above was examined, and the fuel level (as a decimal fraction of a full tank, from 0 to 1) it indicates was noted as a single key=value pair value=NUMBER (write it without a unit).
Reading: value=0.5
